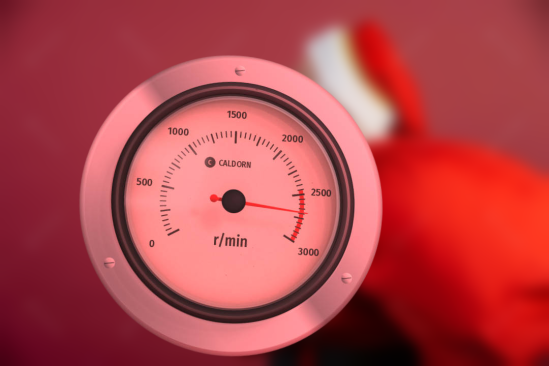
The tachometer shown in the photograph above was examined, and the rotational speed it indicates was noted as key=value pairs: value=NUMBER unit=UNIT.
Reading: value=2700 unit=rpm
